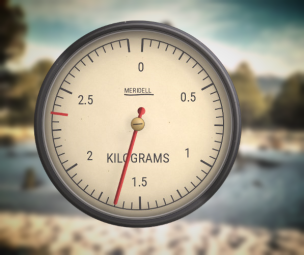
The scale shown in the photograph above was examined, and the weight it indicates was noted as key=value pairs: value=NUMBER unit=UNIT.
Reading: value=1.65 unit=kg
